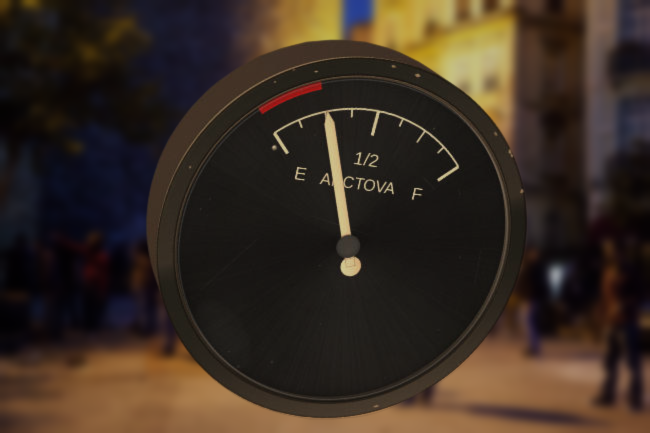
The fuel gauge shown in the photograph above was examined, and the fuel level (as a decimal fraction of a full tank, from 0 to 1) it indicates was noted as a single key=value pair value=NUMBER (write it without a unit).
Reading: value=0.25
